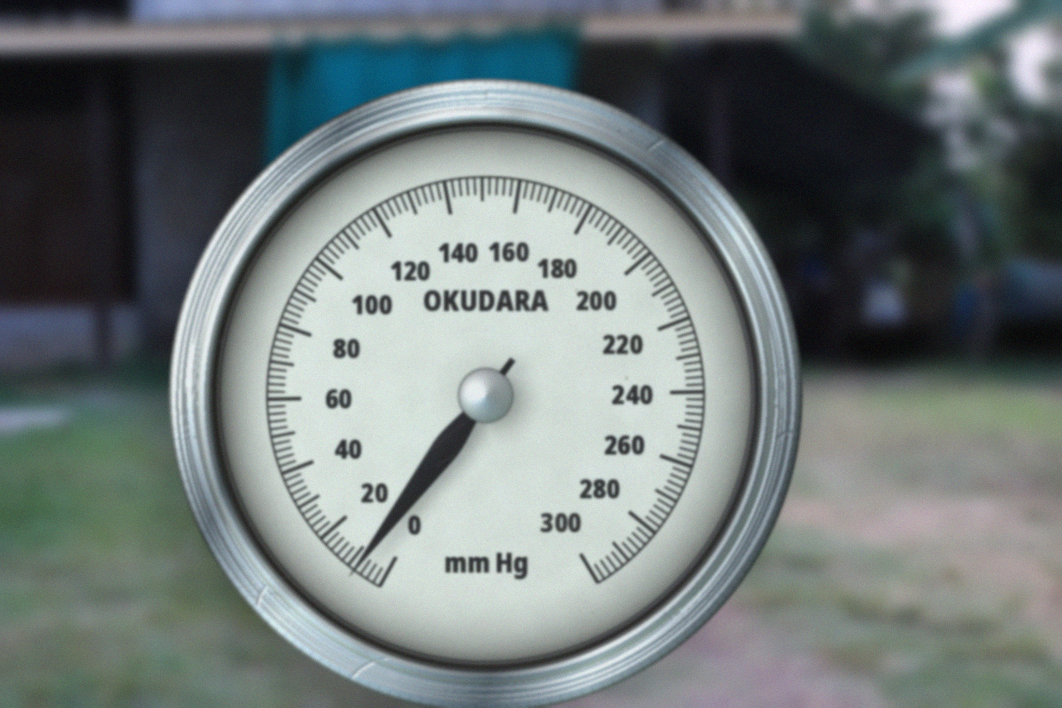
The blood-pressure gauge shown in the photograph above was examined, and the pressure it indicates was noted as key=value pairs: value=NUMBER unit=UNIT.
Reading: value=8 unit=mmHg
